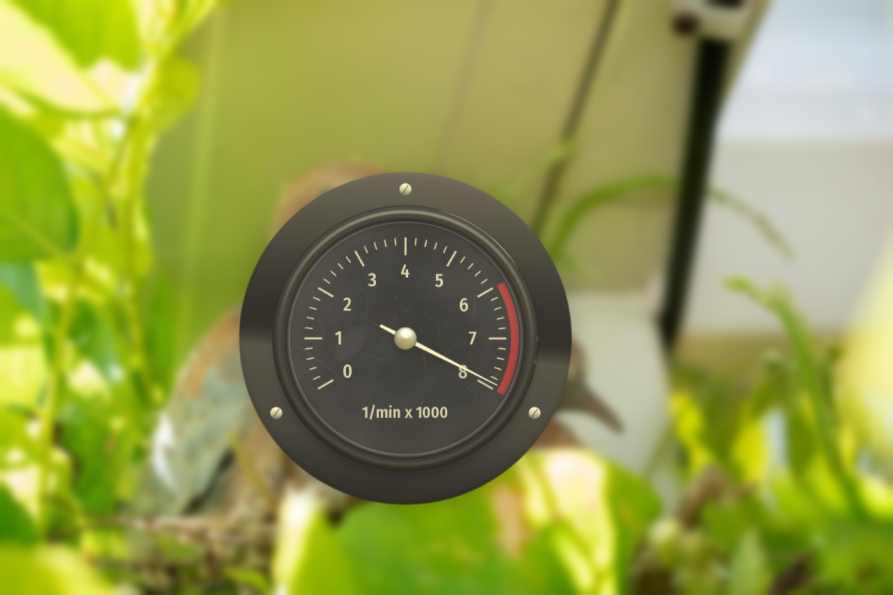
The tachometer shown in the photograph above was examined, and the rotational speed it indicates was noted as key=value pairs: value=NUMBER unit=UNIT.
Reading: value=7900 unit=rpm
